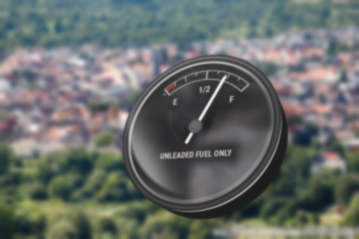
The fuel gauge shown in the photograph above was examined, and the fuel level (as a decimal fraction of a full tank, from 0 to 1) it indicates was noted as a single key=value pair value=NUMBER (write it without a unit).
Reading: value=0.75
